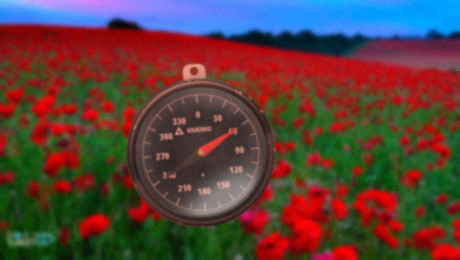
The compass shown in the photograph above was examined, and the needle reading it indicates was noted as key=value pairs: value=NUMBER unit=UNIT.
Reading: value=60 unit=°
